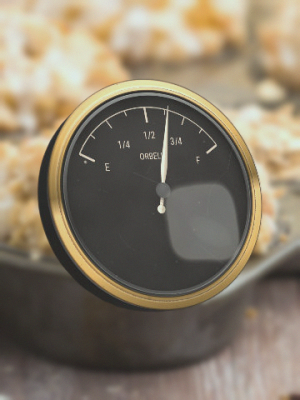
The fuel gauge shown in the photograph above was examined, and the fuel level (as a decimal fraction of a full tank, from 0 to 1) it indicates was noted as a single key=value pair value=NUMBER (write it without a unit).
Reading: value=0.625
